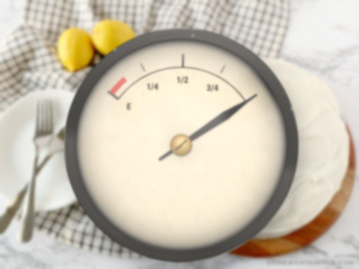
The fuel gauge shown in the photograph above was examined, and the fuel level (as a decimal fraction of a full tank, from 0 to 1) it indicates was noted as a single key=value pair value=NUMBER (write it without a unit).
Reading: value=1
